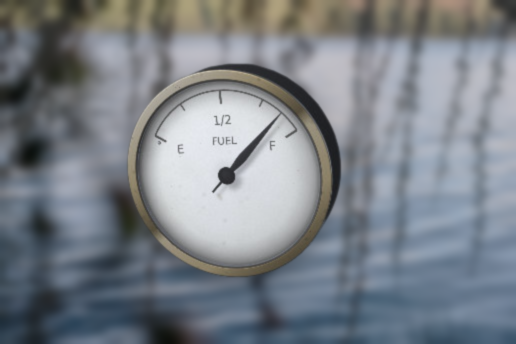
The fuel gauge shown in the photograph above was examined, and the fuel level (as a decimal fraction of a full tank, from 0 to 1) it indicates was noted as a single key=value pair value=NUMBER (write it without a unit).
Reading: value=0.875
